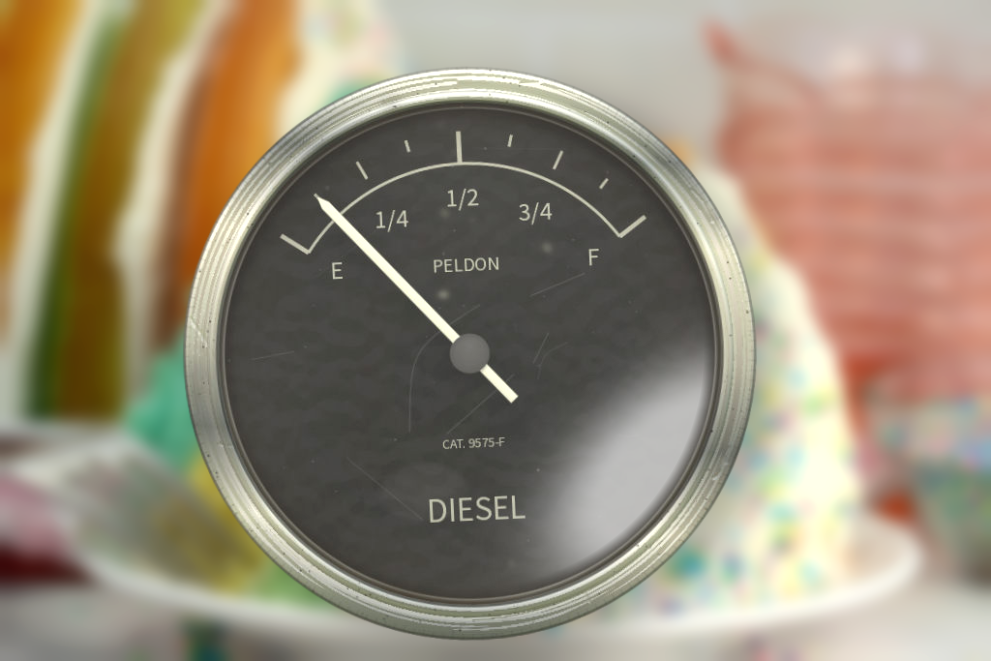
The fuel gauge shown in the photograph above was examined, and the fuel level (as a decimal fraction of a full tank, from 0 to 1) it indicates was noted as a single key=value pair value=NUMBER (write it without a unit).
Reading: value=0.125
